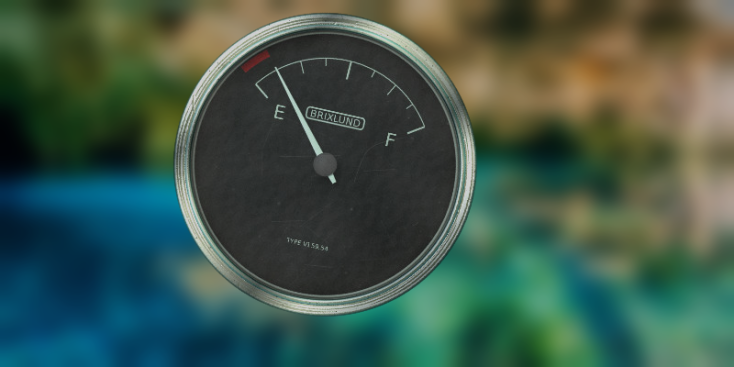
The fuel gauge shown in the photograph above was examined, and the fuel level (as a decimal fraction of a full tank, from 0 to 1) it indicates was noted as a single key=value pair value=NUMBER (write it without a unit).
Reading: value=0.125
